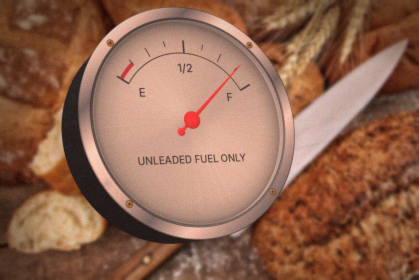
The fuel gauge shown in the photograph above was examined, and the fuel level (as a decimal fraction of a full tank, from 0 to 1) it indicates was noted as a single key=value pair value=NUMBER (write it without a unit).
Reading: value=0.875
